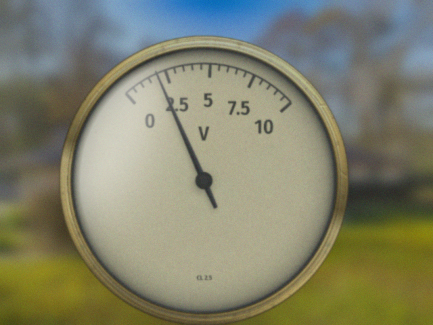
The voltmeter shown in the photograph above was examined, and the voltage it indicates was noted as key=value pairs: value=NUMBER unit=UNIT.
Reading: value=2 unit=V
